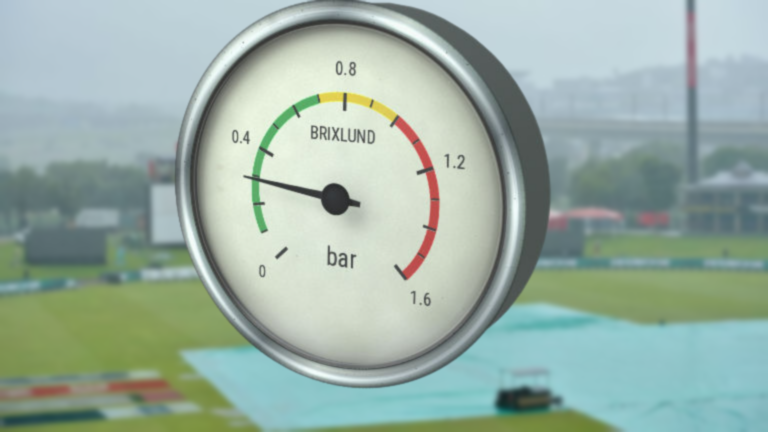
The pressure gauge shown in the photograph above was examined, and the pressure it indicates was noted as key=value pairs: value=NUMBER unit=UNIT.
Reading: value=0.3 unit=bar
